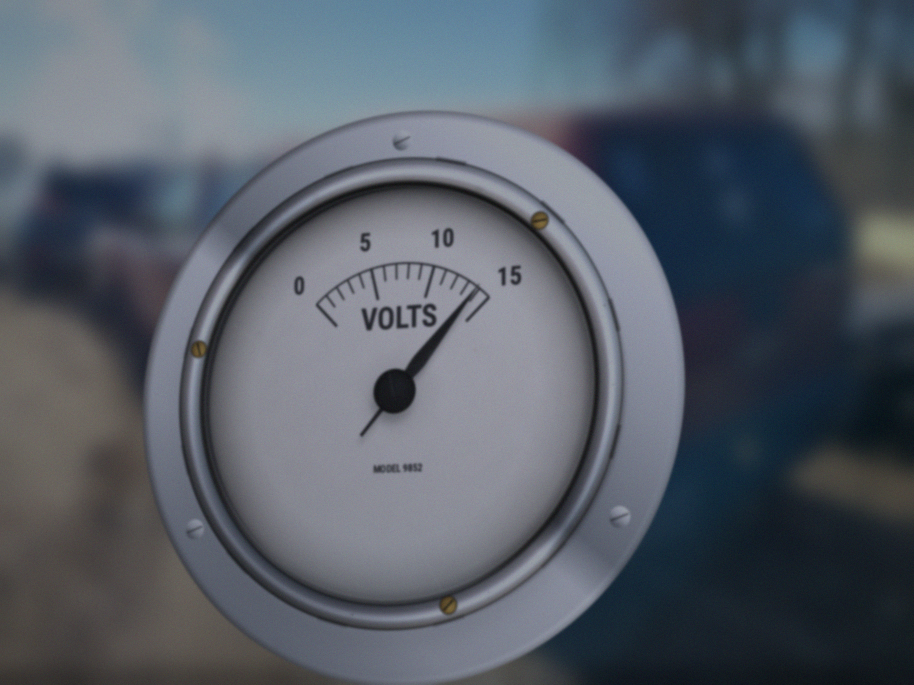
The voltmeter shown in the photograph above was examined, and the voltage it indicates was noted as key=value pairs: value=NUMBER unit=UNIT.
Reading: value=14 unit=V
